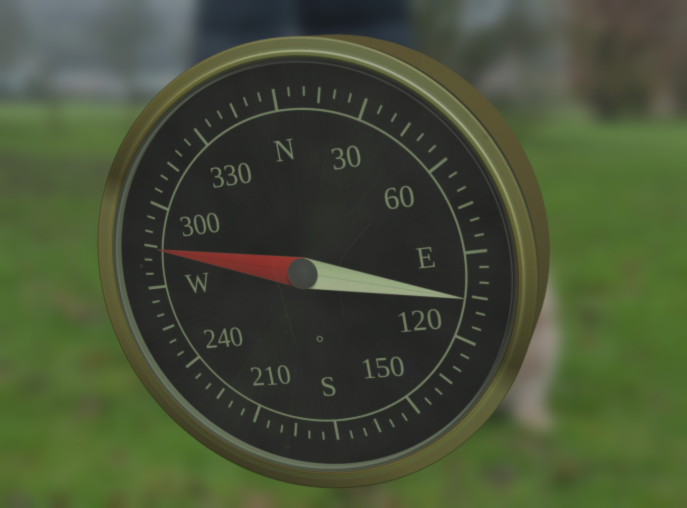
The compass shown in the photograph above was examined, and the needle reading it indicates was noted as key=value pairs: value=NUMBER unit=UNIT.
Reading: value=285 unit=°
